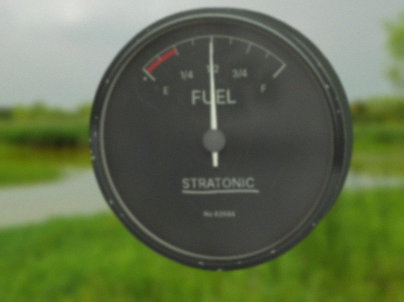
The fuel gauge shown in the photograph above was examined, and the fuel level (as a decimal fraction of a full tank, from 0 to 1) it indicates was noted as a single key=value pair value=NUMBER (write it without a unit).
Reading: value=0.5
